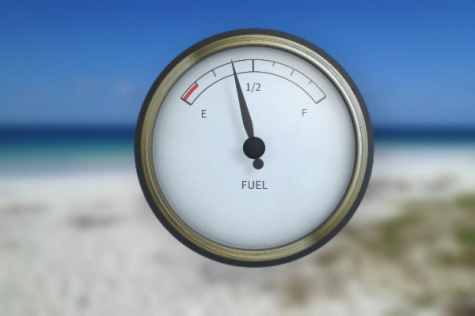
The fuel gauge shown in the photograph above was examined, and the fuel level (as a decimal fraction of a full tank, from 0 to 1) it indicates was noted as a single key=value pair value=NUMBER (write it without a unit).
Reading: value=0.375
